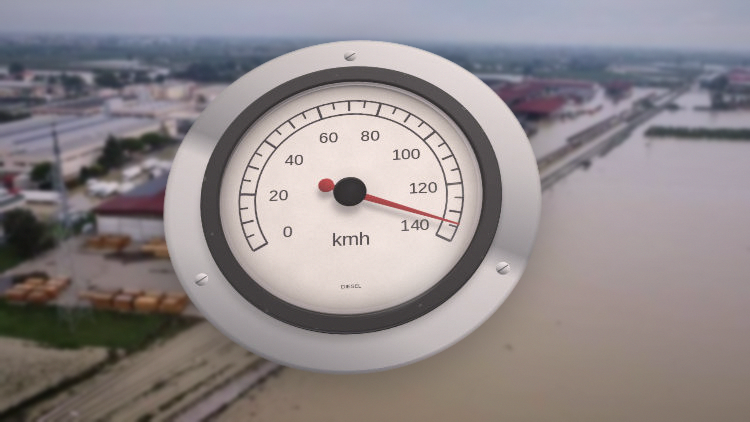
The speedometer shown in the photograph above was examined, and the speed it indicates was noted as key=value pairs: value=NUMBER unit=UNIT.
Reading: value=135 unit=km/h
